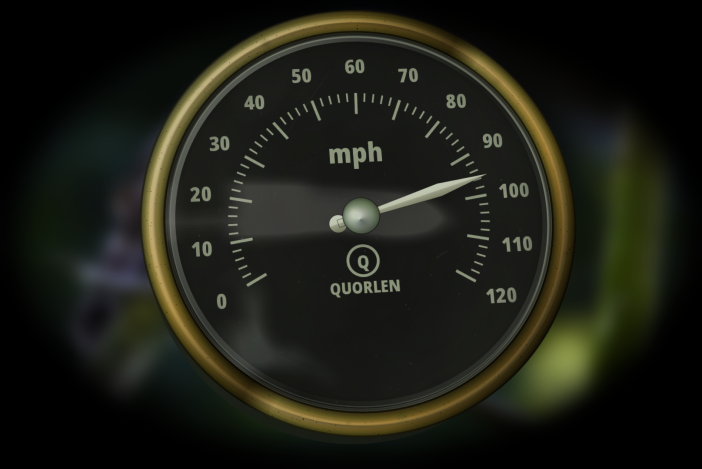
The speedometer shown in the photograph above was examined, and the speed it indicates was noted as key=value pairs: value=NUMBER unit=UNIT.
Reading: value=96 unit=mph
